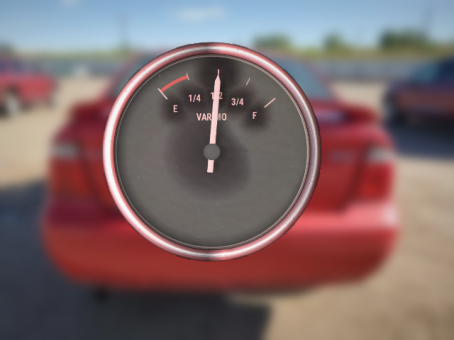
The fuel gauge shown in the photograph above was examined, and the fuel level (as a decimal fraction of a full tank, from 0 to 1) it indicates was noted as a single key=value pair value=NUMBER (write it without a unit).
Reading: value=0.5
